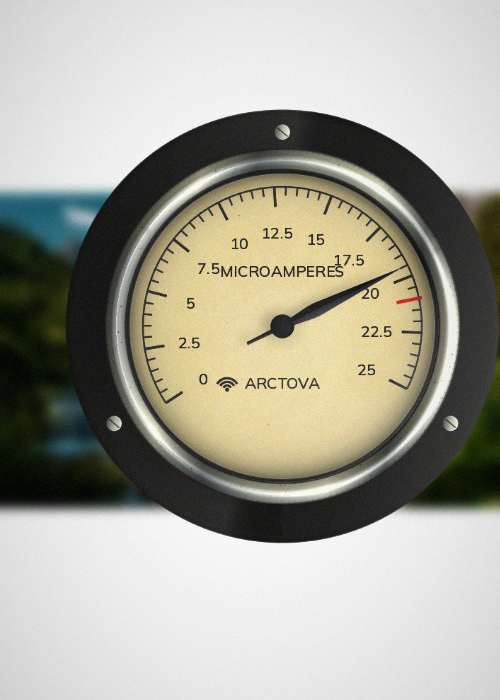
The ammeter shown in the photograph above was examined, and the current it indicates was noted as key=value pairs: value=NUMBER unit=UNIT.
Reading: value=19.5 unit=µA
